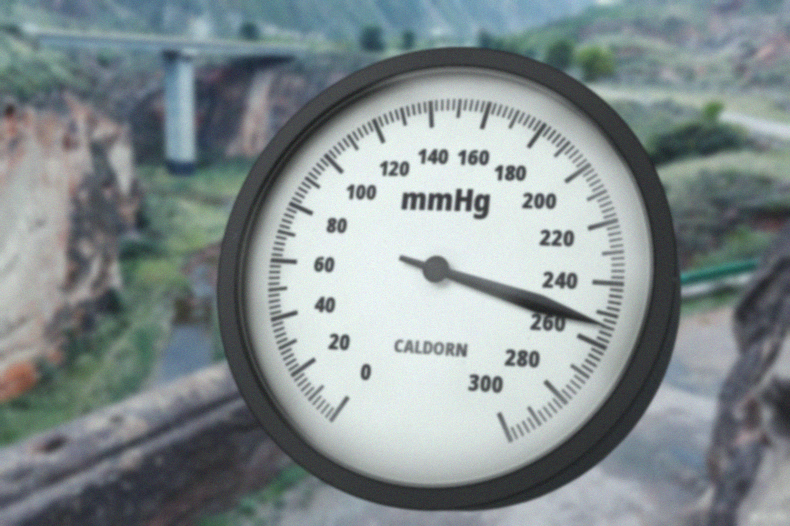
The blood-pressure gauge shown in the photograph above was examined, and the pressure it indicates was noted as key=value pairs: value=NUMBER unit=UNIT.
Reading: value=254 unit=mmHg
